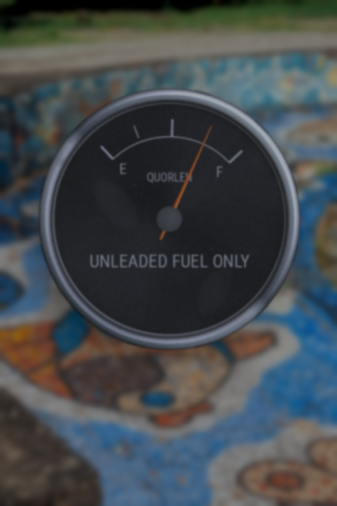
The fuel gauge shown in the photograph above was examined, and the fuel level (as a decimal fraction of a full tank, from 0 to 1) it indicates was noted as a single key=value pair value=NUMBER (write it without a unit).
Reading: value=0.75
